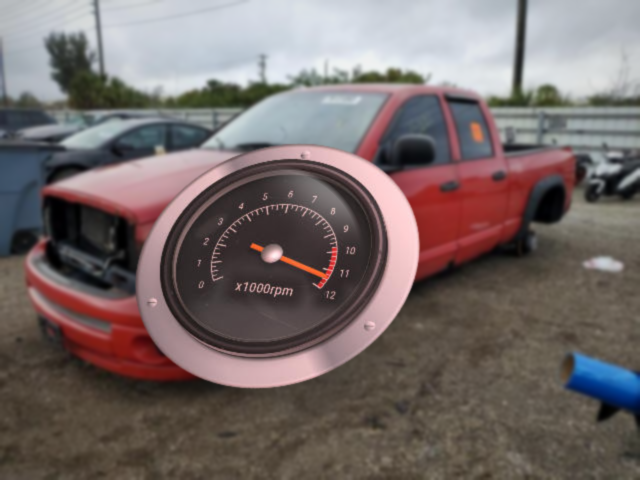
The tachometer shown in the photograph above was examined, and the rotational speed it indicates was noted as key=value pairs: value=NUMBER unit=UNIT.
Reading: value=11500 unit=rpm
